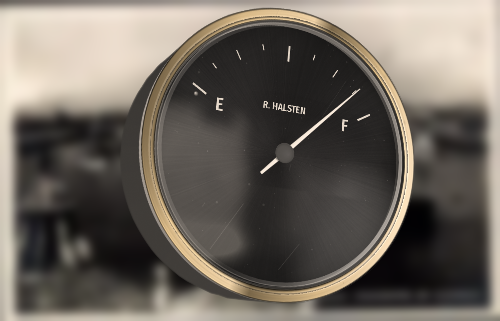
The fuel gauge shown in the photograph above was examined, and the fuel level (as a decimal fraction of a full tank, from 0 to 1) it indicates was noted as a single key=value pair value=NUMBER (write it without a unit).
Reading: value=0.875
